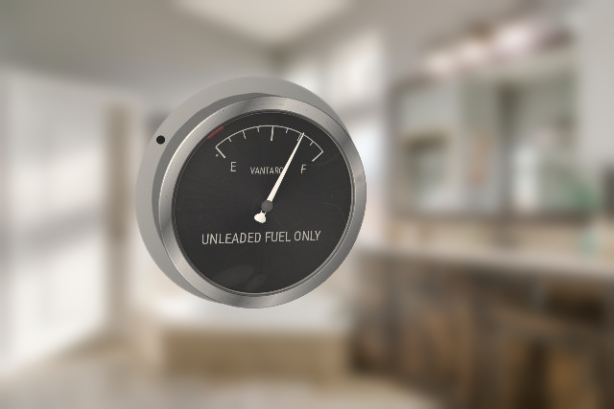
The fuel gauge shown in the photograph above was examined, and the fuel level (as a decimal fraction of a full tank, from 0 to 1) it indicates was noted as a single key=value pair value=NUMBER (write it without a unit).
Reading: value=0.75
